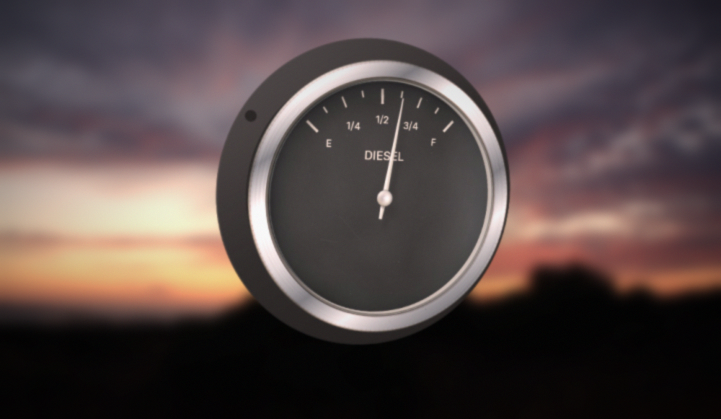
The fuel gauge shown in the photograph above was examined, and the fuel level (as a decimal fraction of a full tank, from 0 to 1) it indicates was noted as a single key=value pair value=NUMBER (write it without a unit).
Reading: value=0.625
